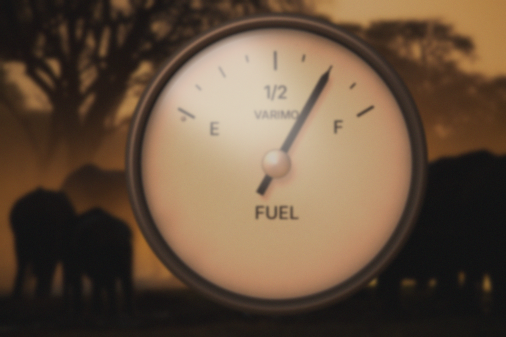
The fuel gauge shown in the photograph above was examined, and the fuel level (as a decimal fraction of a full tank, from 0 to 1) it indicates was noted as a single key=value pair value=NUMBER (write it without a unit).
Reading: value=0.75
